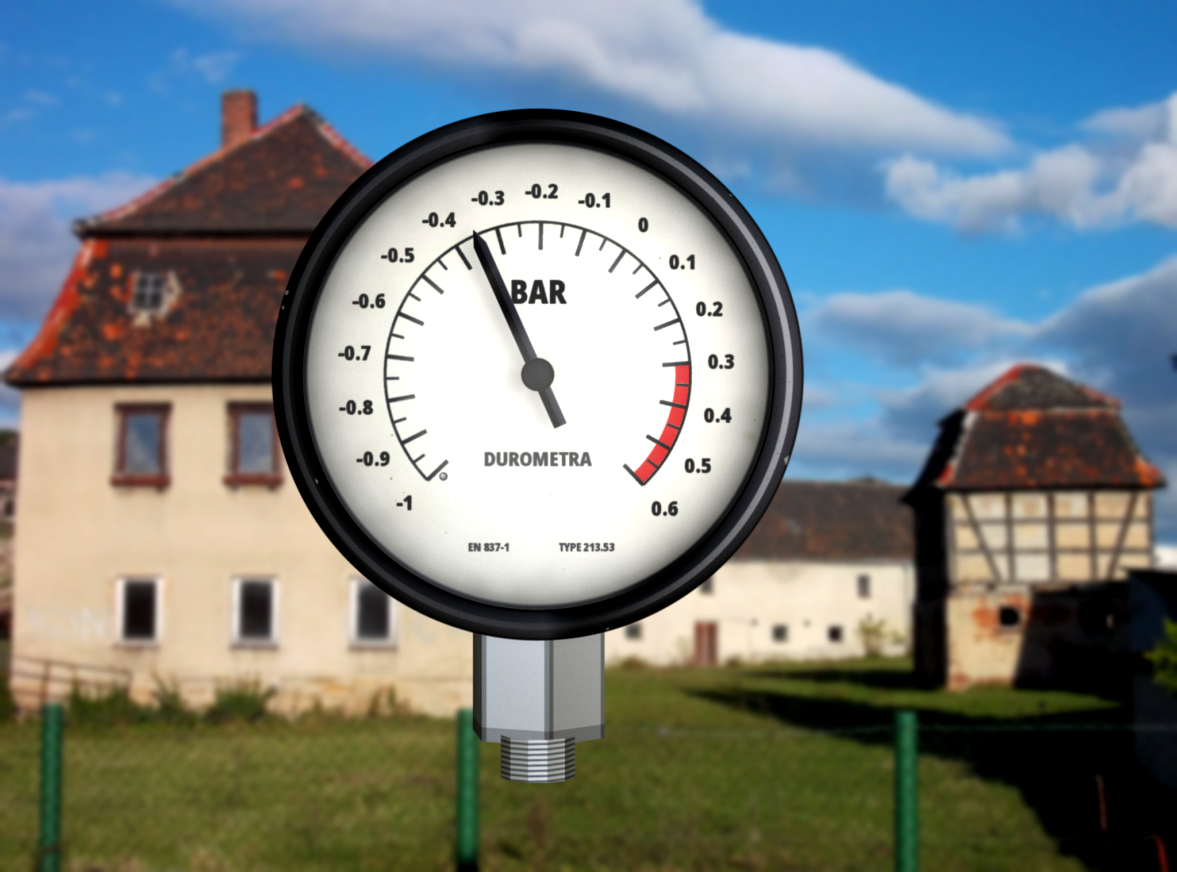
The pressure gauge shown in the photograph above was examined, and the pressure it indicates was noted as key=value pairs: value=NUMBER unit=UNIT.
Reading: value=-0.35 unit=bar
